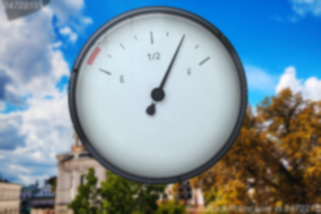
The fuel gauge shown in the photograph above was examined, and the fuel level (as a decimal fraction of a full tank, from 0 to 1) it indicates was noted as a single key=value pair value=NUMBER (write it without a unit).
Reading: value=0.75
